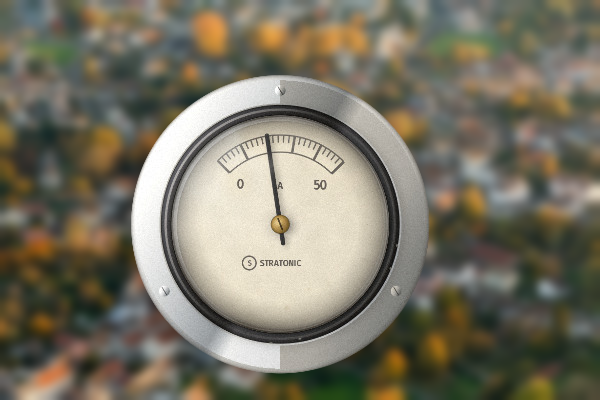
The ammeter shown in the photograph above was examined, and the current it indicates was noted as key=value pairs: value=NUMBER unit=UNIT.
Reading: value=20 unit=A
